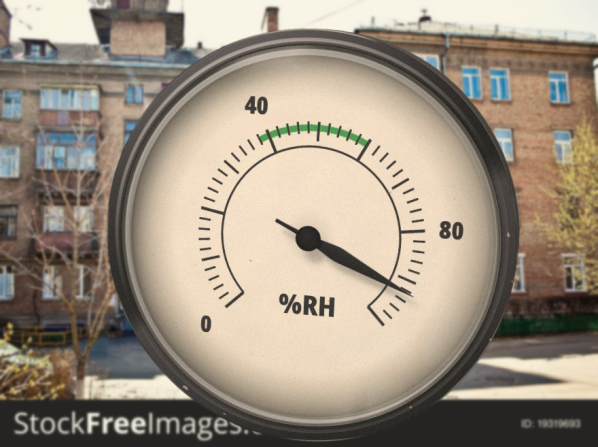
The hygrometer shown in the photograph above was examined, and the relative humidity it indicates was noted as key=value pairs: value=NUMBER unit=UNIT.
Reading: value=92 unit=%
